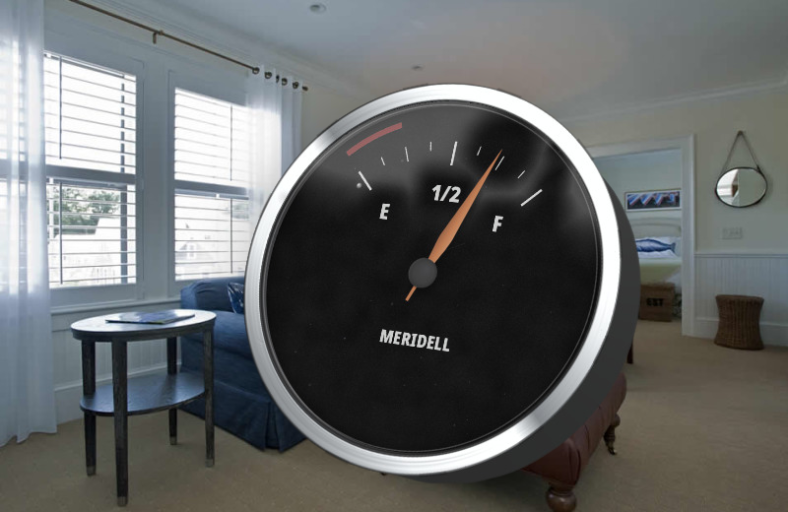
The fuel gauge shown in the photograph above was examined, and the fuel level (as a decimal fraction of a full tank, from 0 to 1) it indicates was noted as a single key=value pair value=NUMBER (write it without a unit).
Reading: value=0.75
